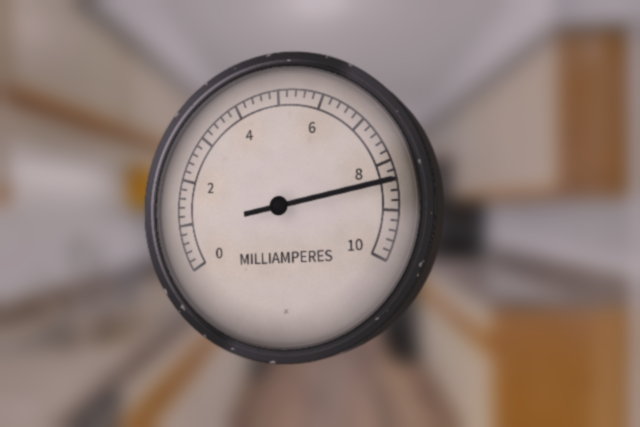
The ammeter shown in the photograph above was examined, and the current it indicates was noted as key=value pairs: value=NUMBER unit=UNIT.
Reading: value=8.4 unit=mA
